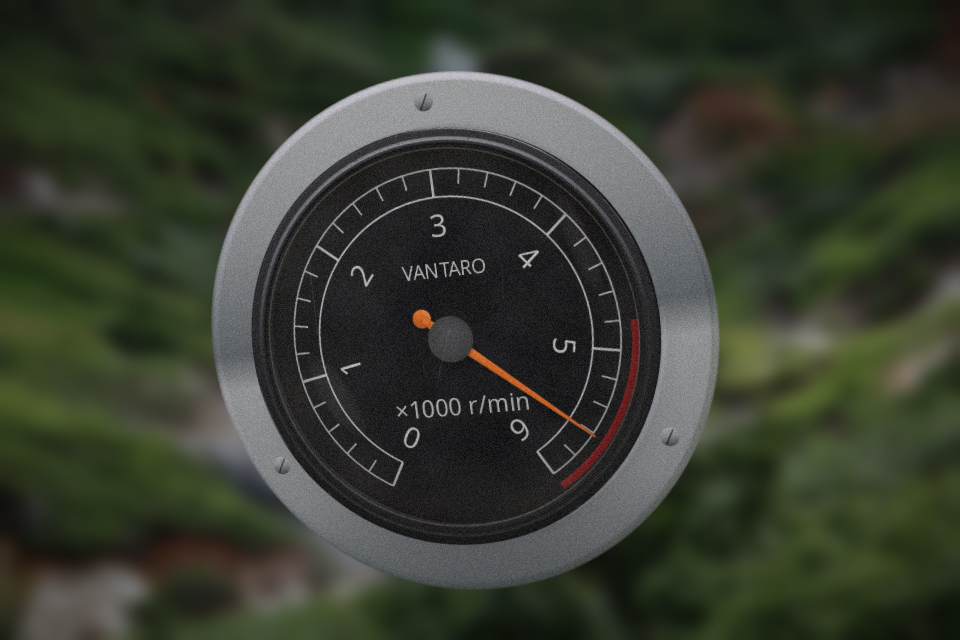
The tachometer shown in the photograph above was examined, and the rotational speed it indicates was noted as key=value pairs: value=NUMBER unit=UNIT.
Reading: value=5600 unit=rpm
